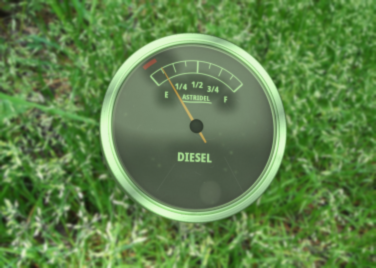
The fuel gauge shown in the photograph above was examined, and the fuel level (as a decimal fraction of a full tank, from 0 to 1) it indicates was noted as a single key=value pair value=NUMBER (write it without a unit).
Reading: value=0.125
